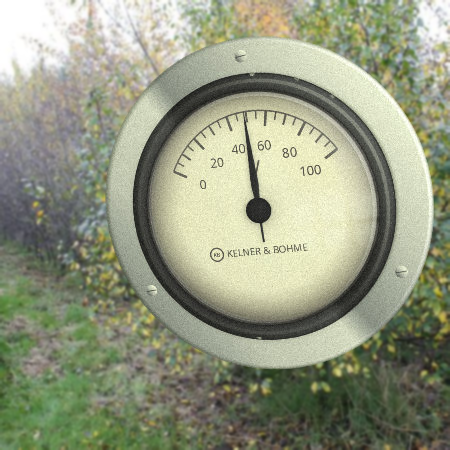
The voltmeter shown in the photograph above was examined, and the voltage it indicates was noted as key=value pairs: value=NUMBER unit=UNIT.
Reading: value=50 unit=V
